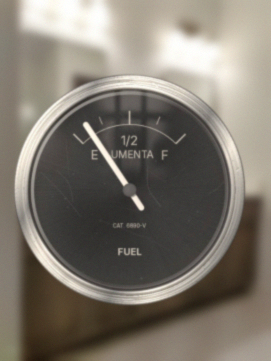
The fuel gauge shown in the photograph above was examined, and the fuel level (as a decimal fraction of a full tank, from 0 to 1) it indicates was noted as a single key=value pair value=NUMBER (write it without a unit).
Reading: value=0.125
